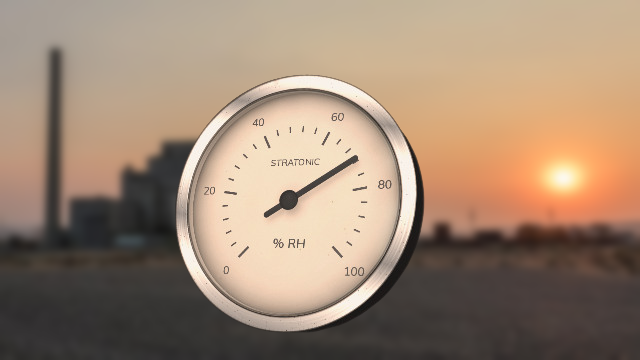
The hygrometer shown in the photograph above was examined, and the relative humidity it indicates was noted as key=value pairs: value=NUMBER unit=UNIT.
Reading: value=72 unit=%
